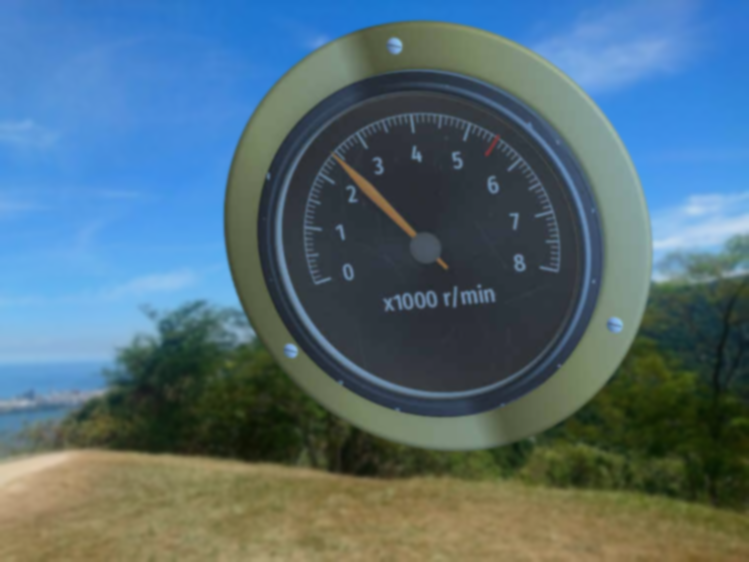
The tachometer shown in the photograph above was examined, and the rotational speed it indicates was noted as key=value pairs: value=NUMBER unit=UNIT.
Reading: value=2500 unit=rpm
